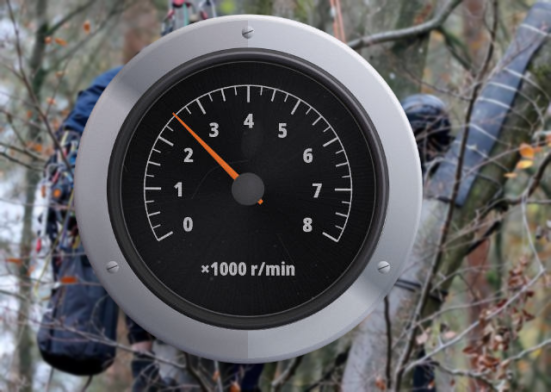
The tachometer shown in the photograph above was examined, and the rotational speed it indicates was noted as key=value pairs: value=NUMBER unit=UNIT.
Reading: value=2500 unit=rpm
